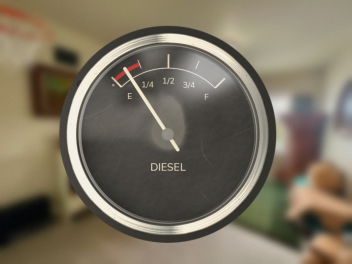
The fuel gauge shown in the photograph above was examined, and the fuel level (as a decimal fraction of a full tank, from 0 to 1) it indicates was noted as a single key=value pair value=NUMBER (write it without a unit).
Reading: value=0.125
